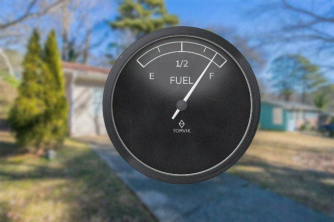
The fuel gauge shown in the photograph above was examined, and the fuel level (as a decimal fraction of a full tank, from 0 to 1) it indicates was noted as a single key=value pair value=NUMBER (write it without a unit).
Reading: value=0.875
